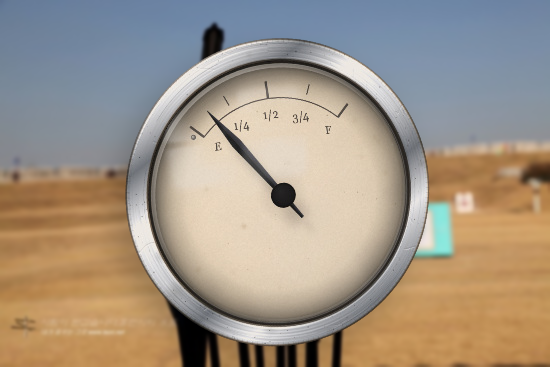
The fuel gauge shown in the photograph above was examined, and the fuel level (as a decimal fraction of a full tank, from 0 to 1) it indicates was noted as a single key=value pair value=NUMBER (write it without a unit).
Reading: value=0.125
